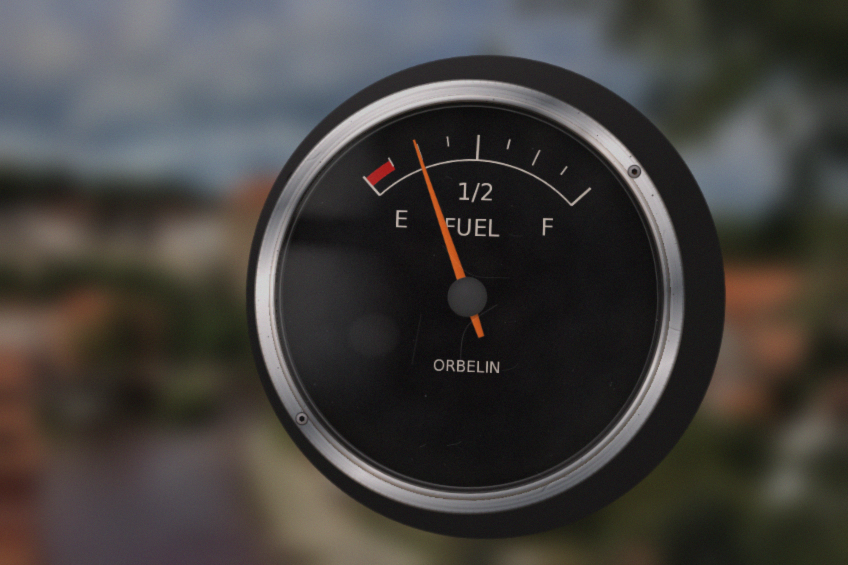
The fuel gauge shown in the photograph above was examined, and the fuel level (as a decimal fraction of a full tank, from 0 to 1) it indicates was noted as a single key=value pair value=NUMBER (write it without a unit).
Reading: value=0.25
